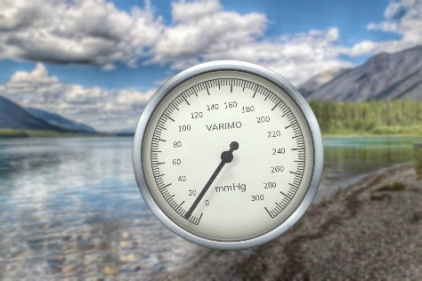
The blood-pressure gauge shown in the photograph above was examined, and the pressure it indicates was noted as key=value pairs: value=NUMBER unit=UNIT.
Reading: value=10 unit=mmHg
